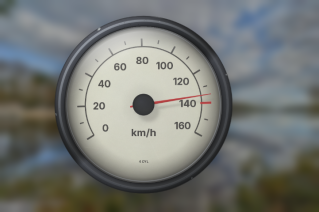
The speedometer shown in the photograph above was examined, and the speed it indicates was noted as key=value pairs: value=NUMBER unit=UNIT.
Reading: value=135 unit=km/h
